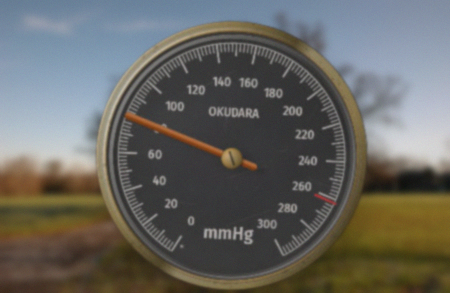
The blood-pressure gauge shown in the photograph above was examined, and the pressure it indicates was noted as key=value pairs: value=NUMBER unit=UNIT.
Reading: value=80 unit=mmHg
